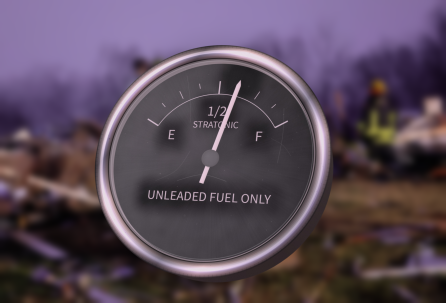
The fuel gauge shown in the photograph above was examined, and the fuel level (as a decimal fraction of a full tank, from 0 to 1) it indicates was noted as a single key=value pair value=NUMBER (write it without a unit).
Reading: value=0.625
